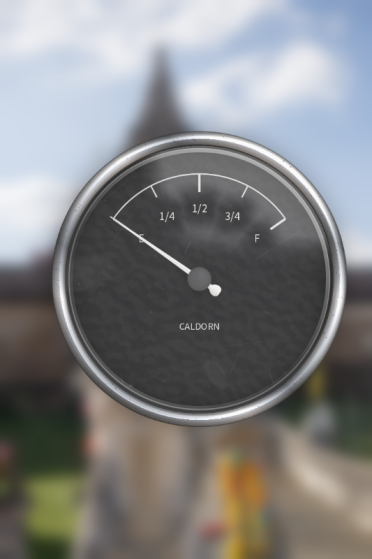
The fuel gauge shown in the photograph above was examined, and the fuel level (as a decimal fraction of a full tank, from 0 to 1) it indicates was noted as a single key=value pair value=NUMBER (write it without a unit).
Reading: value=0
